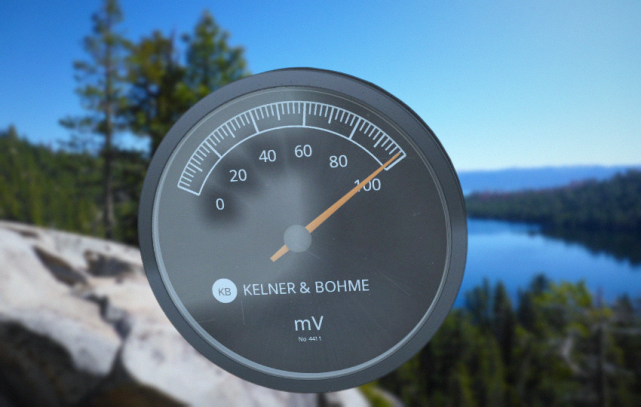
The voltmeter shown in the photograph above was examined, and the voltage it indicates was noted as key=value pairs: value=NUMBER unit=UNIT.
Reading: value=98 unit=mV
